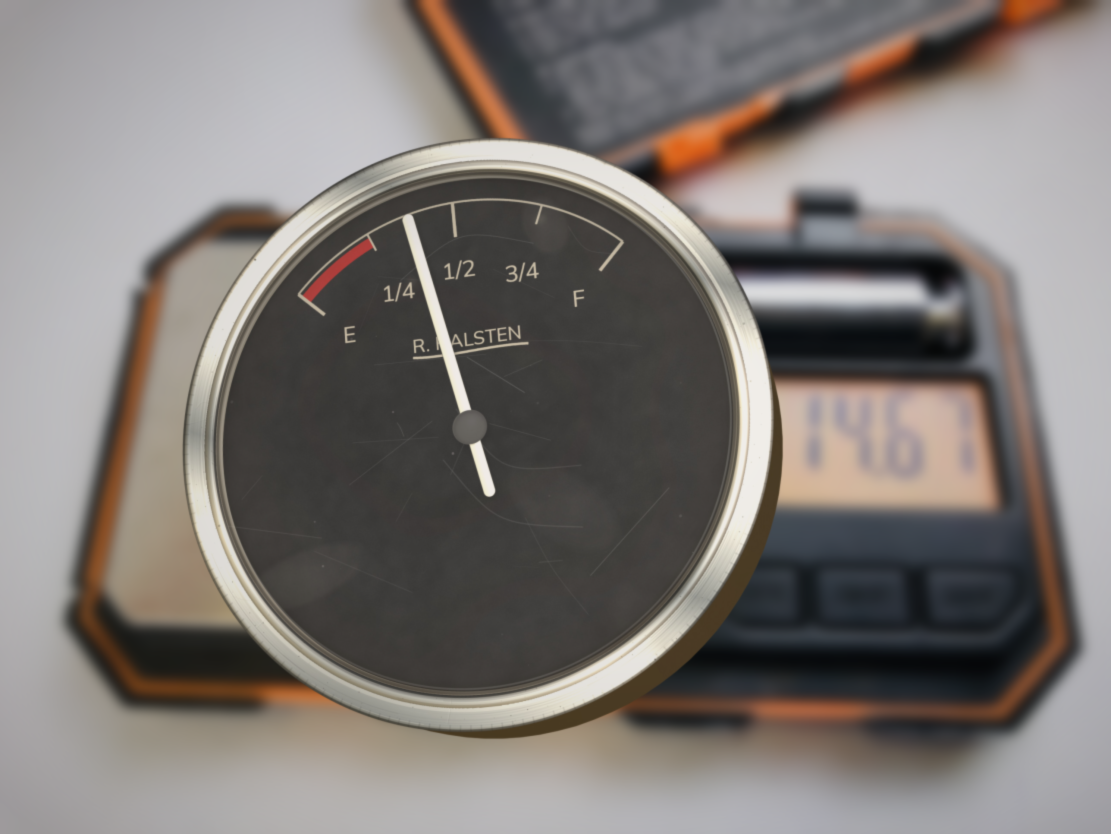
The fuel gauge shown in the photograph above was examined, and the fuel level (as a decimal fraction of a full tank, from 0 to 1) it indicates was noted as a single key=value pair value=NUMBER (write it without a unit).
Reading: value=0.375
